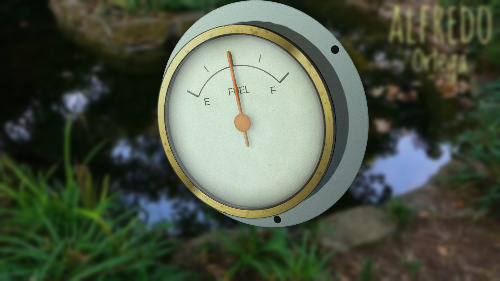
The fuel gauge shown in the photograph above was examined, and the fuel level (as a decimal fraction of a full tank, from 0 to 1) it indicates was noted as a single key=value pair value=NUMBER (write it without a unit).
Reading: value=0.5
